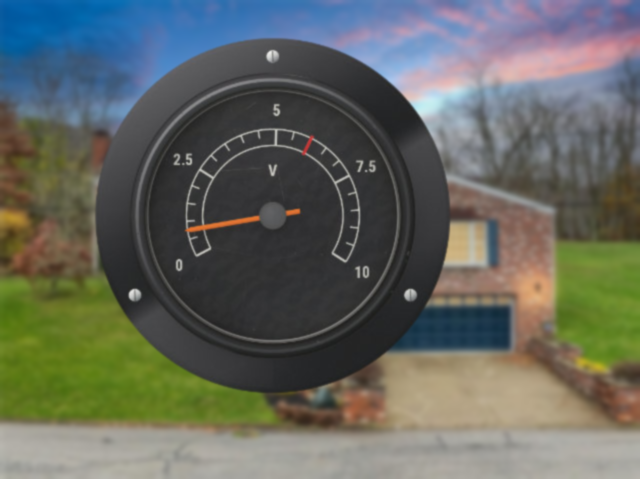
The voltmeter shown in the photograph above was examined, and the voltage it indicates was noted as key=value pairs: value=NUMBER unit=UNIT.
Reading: value=0.75 unit=V
